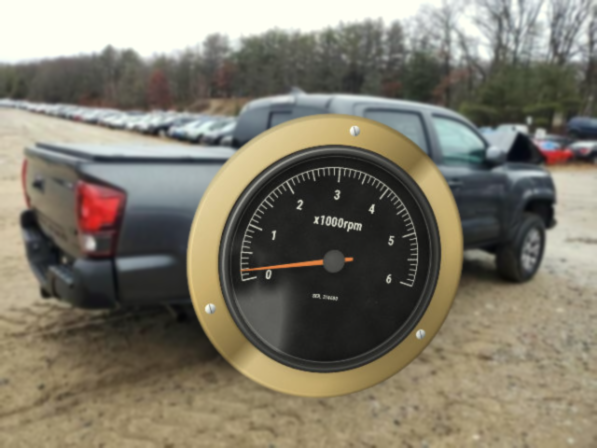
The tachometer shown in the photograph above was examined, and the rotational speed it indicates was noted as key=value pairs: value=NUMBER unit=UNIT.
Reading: value=200 unit=rpm
